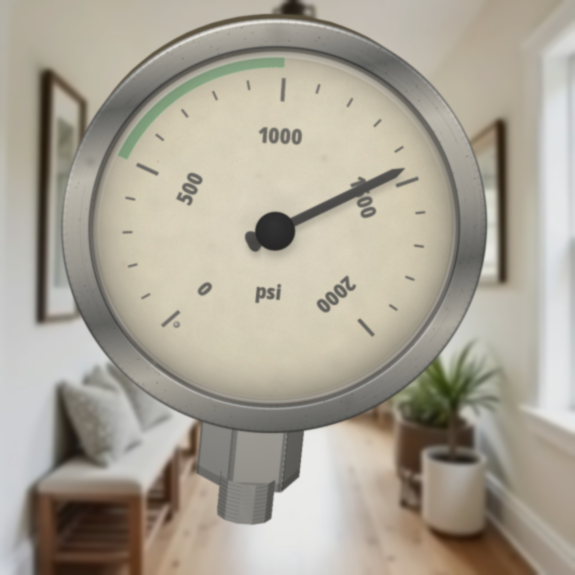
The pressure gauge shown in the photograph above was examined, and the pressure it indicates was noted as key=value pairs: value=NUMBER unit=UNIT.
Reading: value=1450 unit=psi
